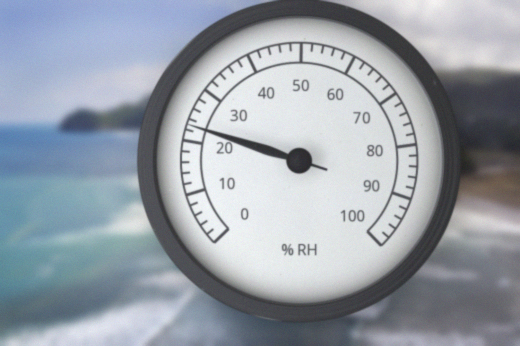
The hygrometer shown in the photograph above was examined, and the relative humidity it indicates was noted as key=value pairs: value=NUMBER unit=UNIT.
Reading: value=23 unit=%
